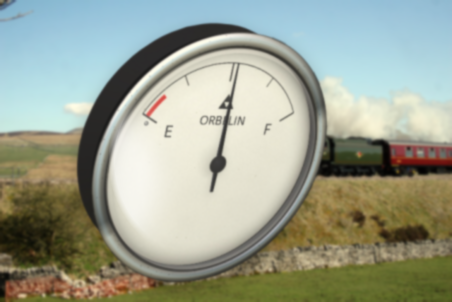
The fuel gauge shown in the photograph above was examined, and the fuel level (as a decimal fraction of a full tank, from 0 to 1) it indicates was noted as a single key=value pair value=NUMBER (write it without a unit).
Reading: value=0.5
